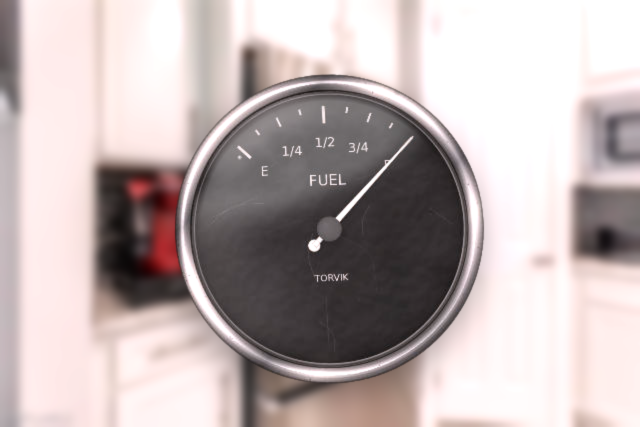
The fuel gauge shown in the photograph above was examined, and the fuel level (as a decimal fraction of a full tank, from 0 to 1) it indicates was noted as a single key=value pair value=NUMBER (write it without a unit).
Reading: value=1
